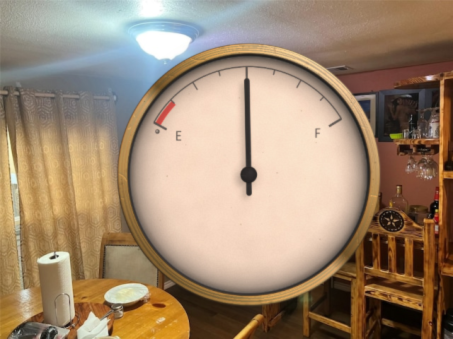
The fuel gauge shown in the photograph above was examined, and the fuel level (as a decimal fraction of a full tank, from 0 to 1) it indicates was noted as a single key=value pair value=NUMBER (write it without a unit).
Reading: value=0.5
